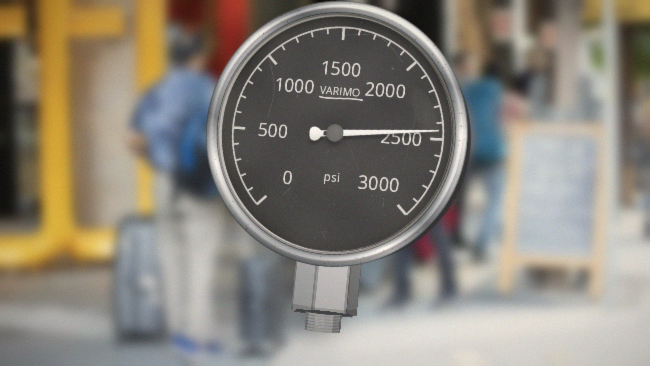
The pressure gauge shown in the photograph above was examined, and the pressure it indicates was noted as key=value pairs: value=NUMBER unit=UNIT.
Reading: value=2450 unit=psi
